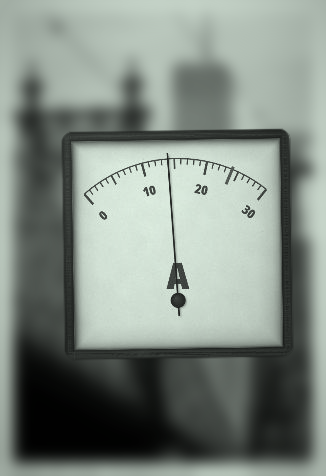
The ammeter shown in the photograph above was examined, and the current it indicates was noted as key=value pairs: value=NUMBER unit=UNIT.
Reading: value=14 unit=A
